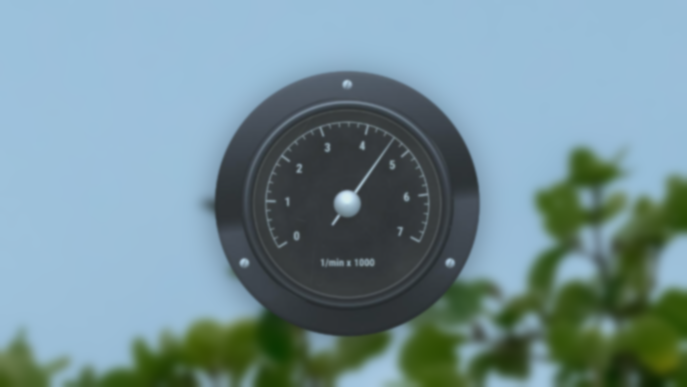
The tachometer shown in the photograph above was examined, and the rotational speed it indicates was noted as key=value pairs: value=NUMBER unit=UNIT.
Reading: value=4600 unit=rpm
